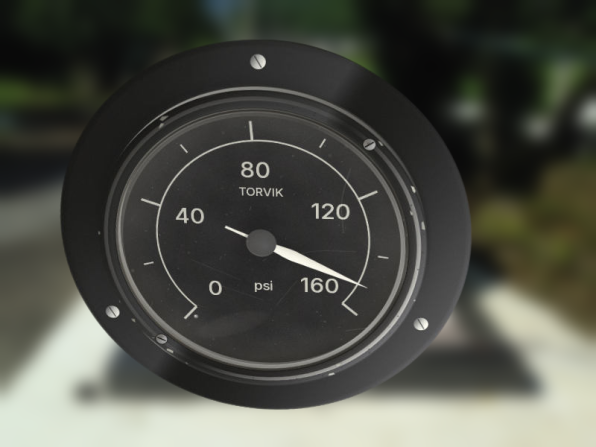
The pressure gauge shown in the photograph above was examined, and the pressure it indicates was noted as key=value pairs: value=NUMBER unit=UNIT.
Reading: value=150 unit=psi
